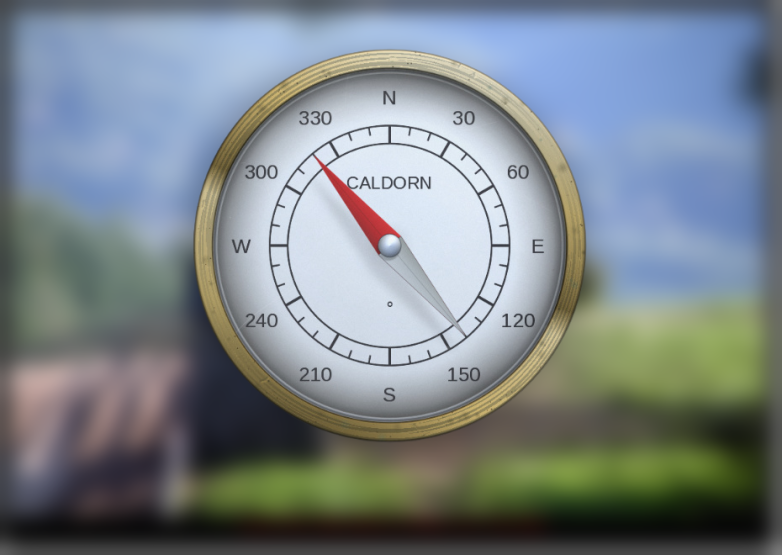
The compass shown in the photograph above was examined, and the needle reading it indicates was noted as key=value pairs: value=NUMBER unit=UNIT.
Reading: value=320 unit=°
